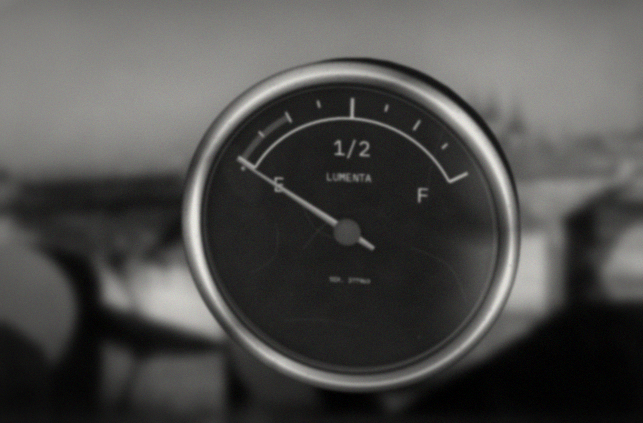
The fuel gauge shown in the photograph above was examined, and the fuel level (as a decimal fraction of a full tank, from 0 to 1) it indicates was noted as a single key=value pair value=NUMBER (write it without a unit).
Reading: value=0
